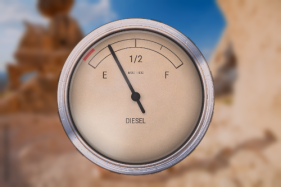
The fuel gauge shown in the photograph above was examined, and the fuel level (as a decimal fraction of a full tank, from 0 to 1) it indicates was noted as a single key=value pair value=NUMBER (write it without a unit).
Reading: value=0.25
